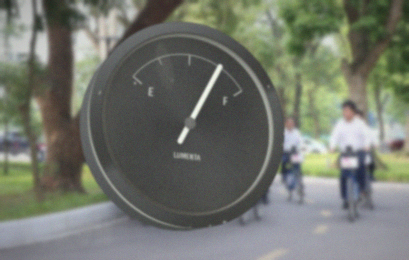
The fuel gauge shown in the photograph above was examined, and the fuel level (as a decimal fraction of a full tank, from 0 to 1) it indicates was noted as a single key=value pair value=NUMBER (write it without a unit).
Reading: value=0.75
